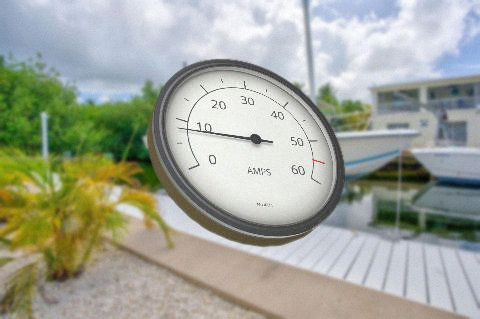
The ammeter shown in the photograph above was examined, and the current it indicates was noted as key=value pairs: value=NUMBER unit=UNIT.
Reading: value=7.5 unit=A
